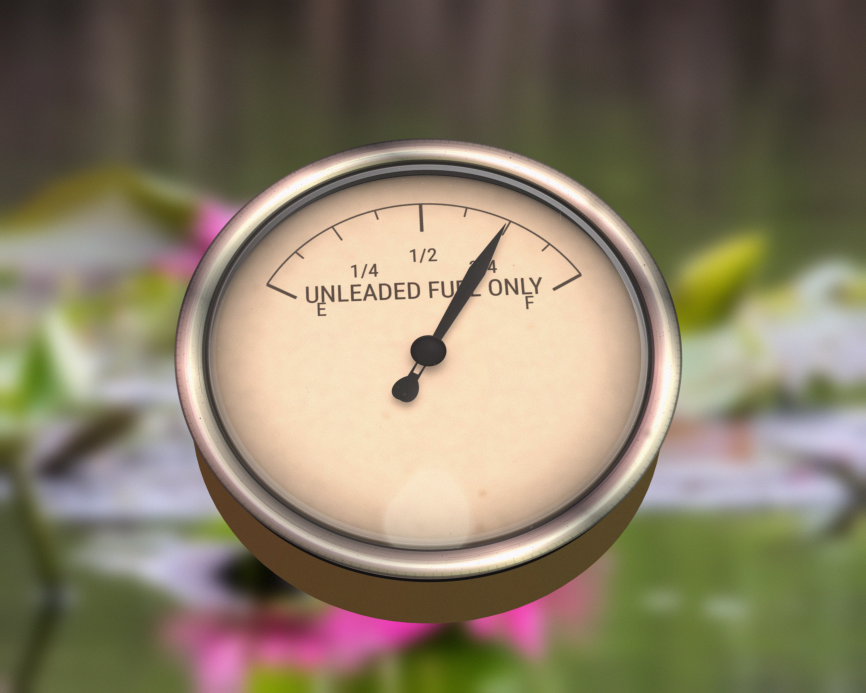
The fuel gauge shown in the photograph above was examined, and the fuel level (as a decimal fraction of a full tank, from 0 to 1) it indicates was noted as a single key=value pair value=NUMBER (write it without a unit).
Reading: value=0.75
